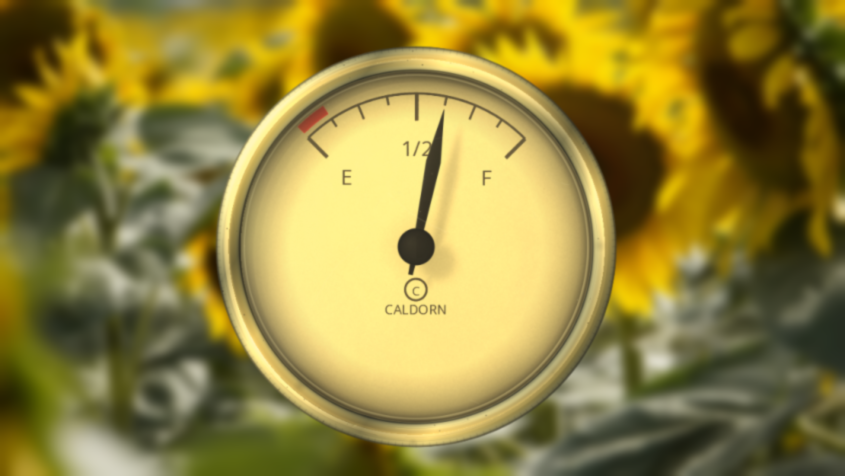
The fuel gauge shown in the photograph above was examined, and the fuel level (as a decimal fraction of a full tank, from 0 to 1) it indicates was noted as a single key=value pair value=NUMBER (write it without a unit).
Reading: value=0.625
